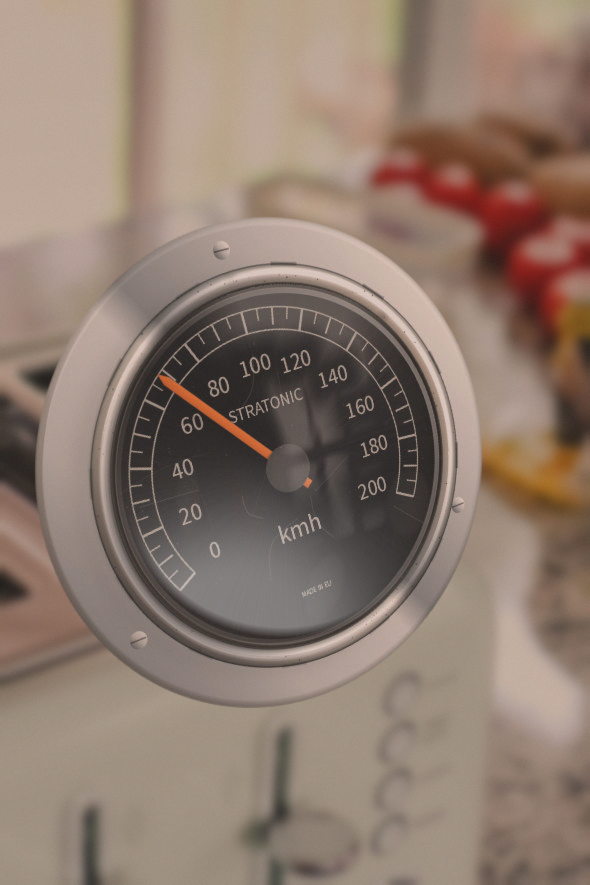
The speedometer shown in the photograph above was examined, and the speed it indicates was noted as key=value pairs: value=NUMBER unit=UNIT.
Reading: value=67.5 unit=km/h
